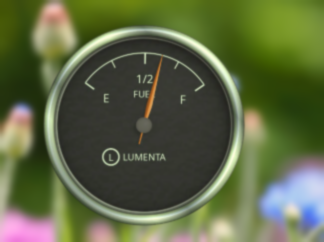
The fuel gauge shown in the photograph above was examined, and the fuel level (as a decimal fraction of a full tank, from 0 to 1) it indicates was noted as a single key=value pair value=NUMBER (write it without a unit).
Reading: value=0.625
